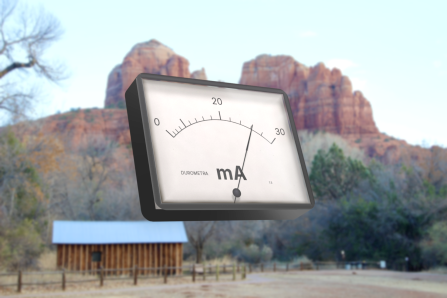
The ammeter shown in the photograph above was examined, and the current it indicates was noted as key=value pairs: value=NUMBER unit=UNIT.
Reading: value=26 unit=mA
